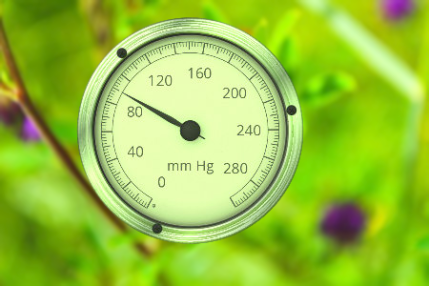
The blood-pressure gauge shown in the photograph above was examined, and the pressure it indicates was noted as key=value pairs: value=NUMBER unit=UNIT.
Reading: value=90 unit=mmHg
